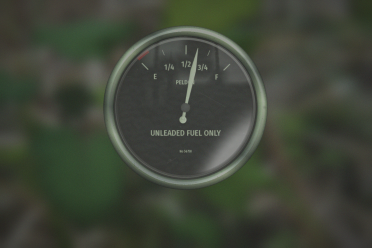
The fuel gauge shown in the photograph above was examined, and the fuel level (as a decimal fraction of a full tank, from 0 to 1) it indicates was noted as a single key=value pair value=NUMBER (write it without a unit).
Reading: value=0.625
